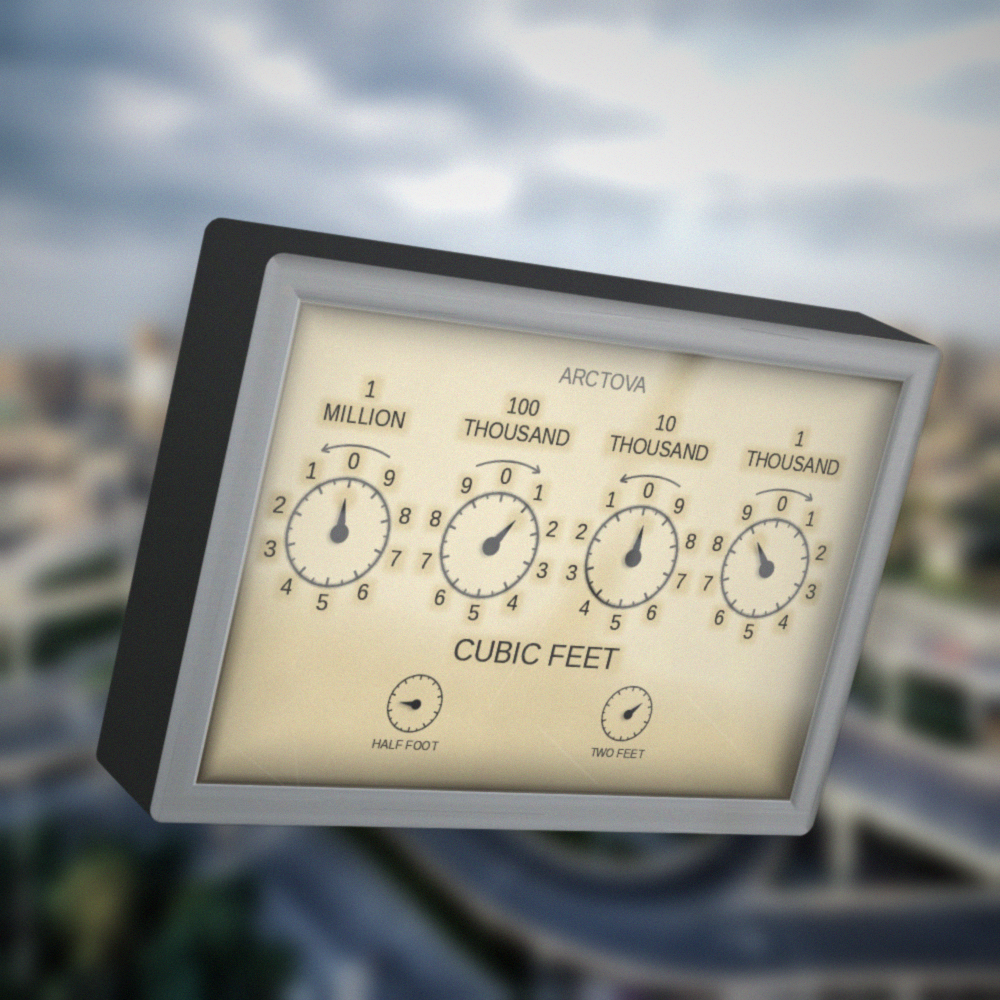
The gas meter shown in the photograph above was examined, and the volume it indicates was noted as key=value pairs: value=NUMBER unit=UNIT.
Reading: value=9900 unit=ft³
